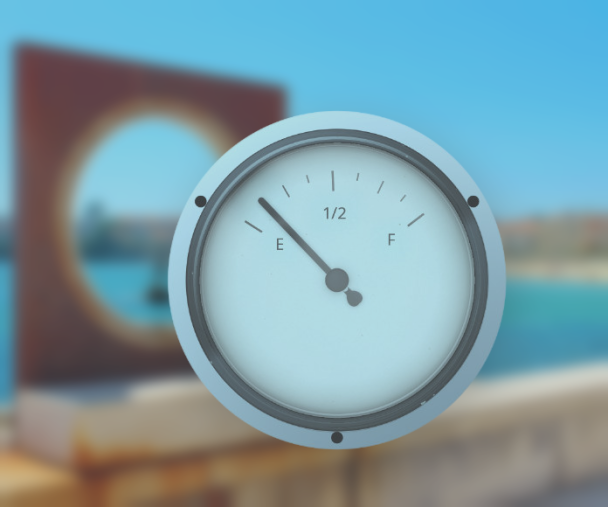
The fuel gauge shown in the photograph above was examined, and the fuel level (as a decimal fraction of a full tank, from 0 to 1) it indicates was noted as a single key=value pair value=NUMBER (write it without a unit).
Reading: value=0.125
